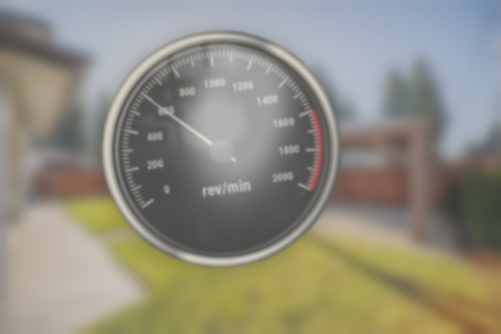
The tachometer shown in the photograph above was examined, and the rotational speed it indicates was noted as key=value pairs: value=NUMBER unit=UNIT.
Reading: value=600 unit=rpm
